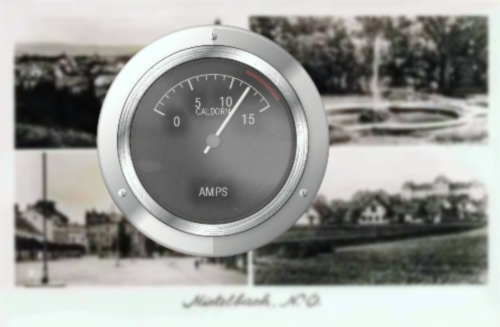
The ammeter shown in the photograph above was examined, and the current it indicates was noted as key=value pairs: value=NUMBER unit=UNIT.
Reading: value=12 unit=A
